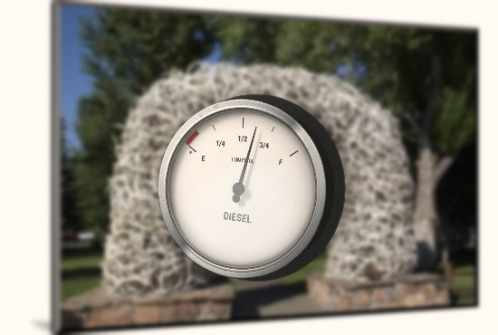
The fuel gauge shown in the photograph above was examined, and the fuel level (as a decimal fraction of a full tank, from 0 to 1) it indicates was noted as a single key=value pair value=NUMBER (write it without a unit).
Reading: value=0.625
